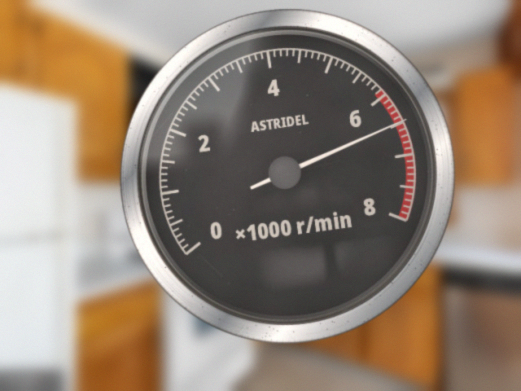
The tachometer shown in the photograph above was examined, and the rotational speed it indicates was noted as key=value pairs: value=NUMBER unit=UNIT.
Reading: value=6500 unit=rpm
